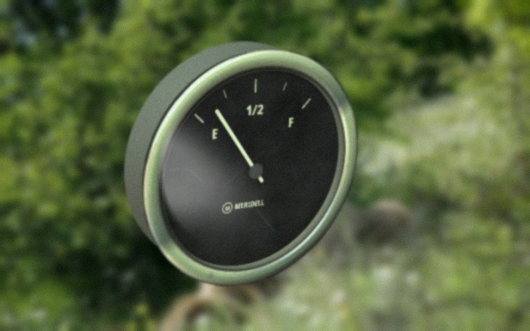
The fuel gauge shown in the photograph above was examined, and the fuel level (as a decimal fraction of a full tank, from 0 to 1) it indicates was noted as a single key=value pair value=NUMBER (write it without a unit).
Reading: value=0.125
